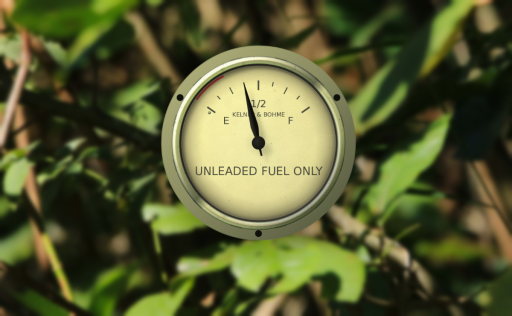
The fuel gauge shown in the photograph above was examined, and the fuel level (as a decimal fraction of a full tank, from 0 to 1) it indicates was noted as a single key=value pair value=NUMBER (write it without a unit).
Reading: value=0.375
